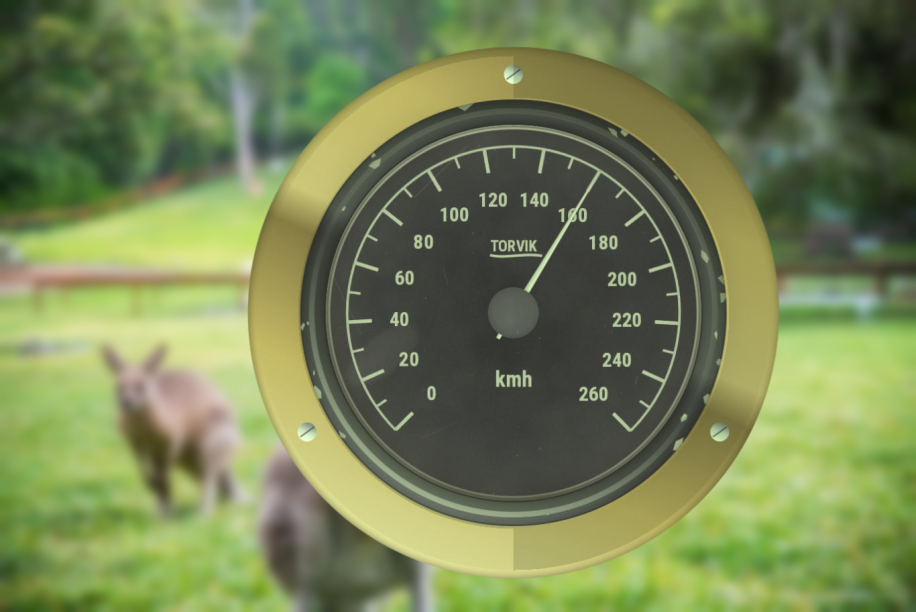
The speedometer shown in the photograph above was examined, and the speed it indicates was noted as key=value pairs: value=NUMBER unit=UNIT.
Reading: value=160 unit=km/h
